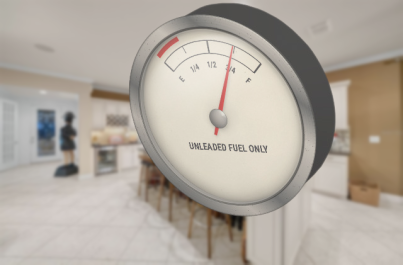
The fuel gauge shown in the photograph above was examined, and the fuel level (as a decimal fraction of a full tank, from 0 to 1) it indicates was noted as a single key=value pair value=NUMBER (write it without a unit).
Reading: value=0.75
